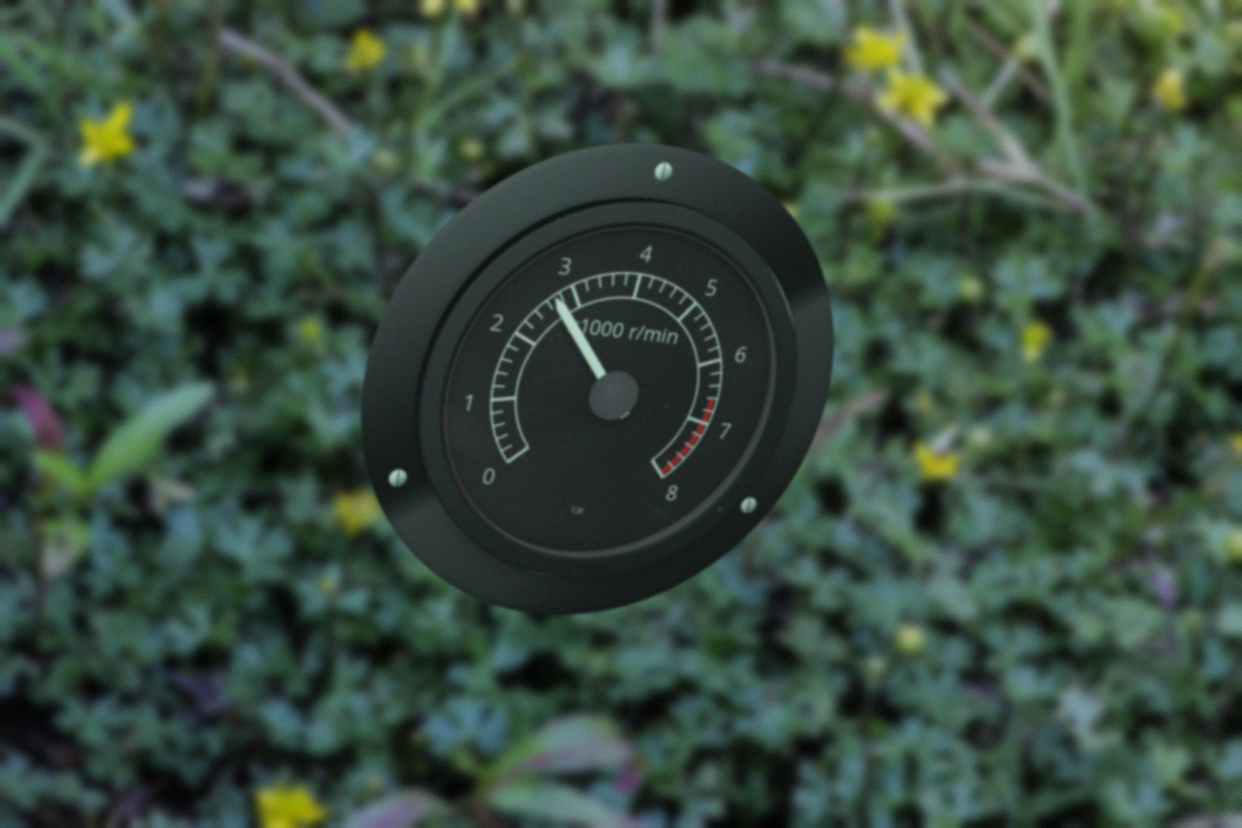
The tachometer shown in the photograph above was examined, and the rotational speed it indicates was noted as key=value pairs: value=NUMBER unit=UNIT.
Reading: value=2700 unit=rpm
